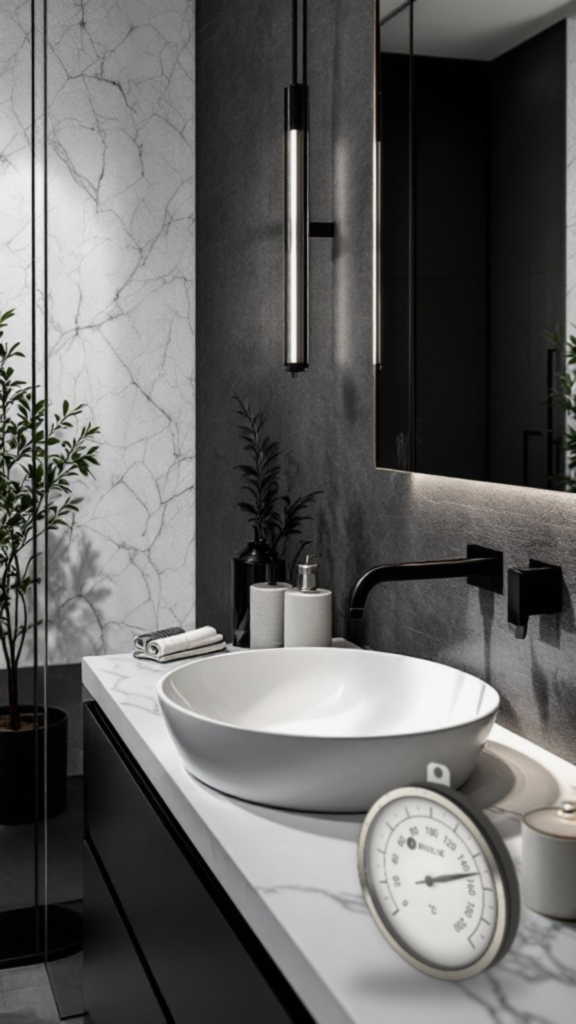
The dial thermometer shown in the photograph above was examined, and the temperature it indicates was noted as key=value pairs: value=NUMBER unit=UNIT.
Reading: value=150 unit=°C
